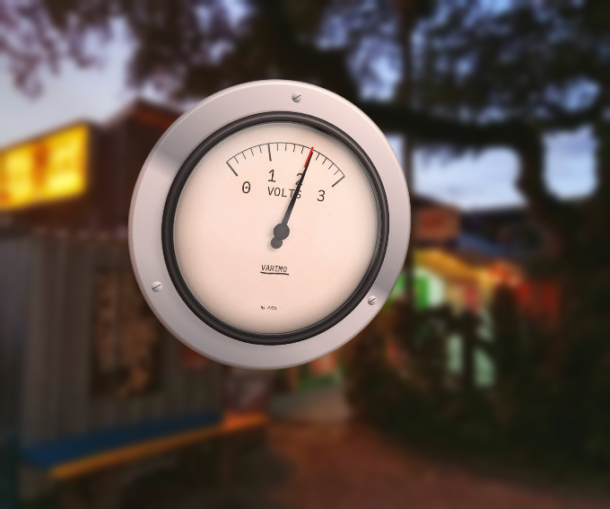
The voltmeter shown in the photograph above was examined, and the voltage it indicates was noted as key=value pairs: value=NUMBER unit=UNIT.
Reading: value=2 unit=V
